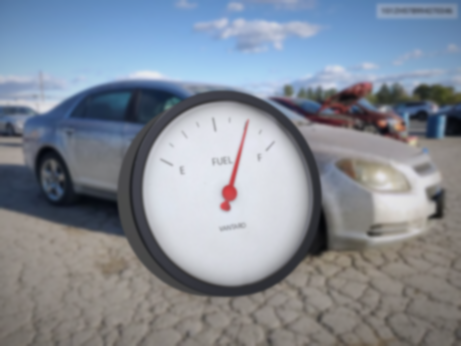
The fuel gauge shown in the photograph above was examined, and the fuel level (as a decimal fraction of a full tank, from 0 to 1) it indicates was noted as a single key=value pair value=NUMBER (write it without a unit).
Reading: value=0.75
